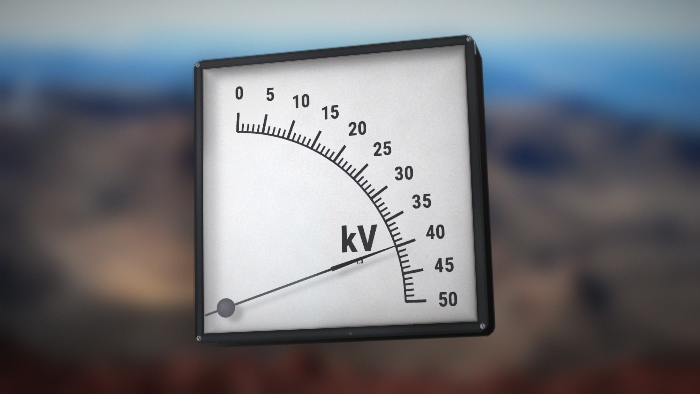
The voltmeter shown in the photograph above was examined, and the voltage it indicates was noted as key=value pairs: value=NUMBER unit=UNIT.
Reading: value=40 unit=kV
